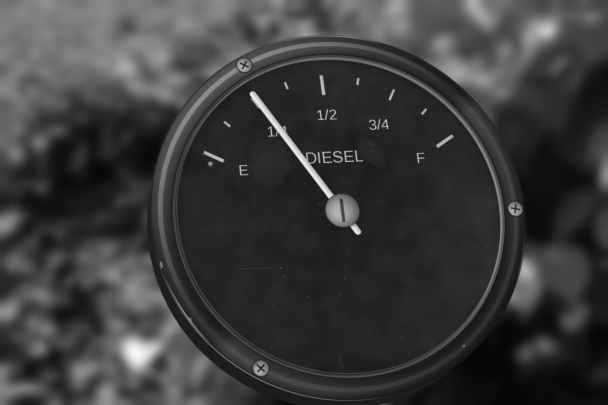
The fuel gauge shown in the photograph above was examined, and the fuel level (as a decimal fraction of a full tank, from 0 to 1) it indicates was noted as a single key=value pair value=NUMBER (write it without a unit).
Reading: value=0.25
